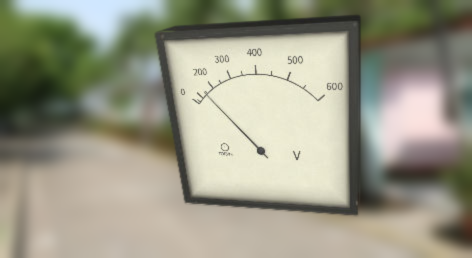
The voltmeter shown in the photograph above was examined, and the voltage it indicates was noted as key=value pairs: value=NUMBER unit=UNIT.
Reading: value=150 unit=V
